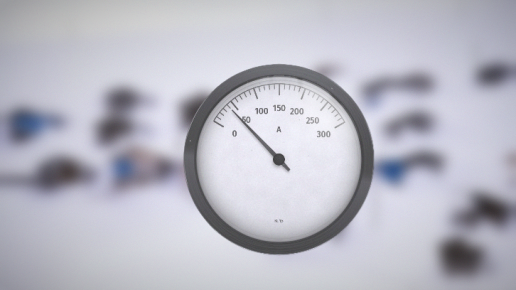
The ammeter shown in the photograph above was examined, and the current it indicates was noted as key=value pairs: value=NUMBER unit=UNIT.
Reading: value=40 unit=A
